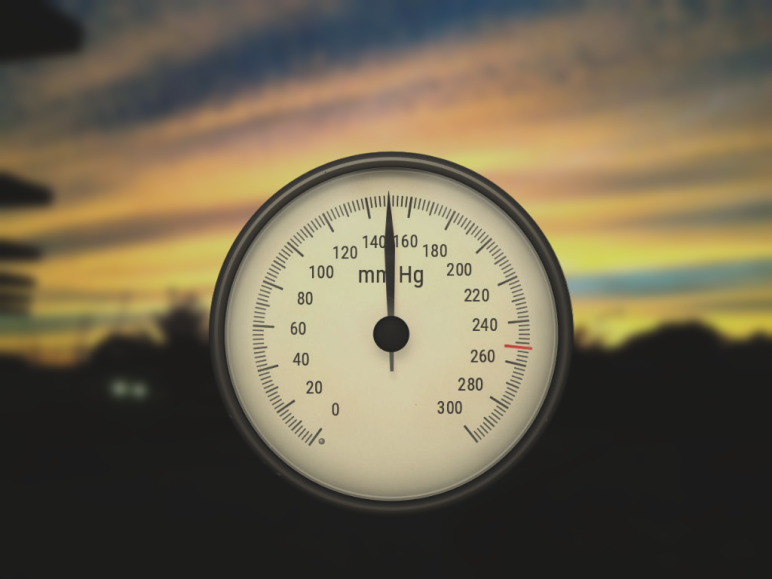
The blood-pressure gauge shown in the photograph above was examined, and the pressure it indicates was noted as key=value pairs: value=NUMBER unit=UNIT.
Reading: value=150 unit=mmHg
